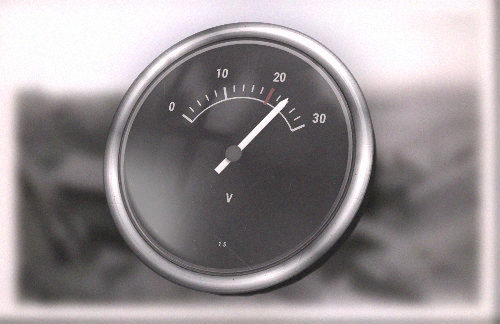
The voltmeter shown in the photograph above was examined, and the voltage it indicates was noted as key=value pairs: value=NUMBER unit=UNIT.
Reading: value=24 unit=V
